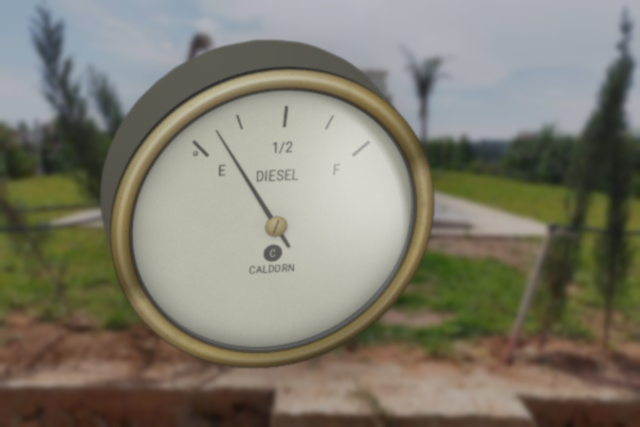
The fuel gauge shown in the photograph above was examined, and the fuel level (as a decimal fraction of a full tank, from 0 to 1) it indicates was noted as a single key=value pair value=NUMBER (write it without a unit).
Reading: value=0.125
